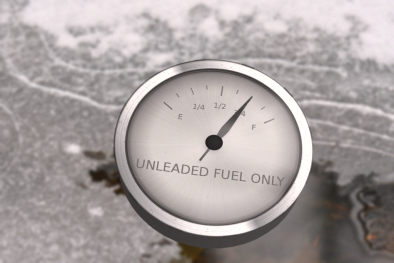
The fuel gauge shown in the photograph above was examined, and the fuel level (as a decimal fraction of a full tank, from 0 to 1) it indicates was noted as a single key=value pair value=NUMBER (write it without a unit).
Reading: value=0.75
